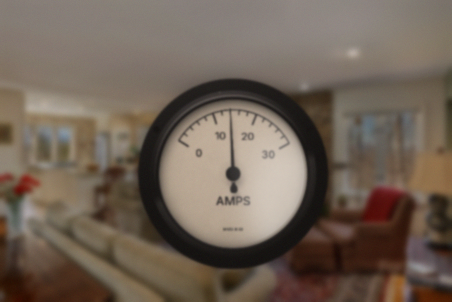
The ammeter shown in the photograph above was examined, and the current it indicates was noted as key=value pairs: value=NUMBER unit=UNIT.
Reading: value=14 unit=A
